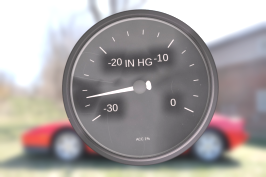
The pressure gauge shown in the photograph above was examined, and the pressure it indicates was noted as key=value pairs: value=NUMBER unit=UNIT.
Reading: value=-27 unit=inHg
